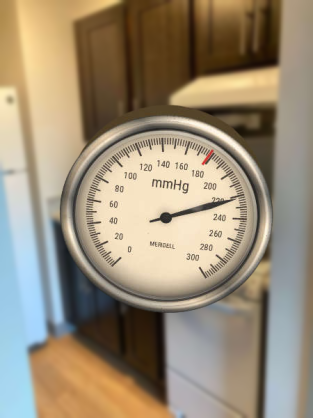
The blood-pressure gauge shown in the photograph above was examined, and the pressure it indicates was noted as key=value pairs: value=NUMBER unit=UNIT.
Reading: value=220 unit=mmHg
